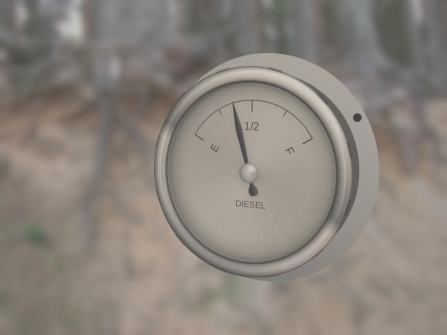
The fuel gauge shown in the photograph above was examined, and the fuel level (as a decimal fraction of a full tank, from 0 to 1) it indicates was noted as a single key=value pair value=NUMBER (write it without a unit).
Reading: value=0.375
